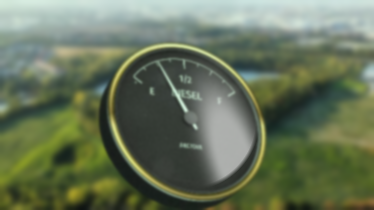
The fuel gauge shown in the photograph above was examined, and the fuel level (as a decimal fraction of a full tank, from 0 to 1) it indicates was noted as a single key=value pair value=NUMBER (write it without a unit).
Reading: value=0.25
